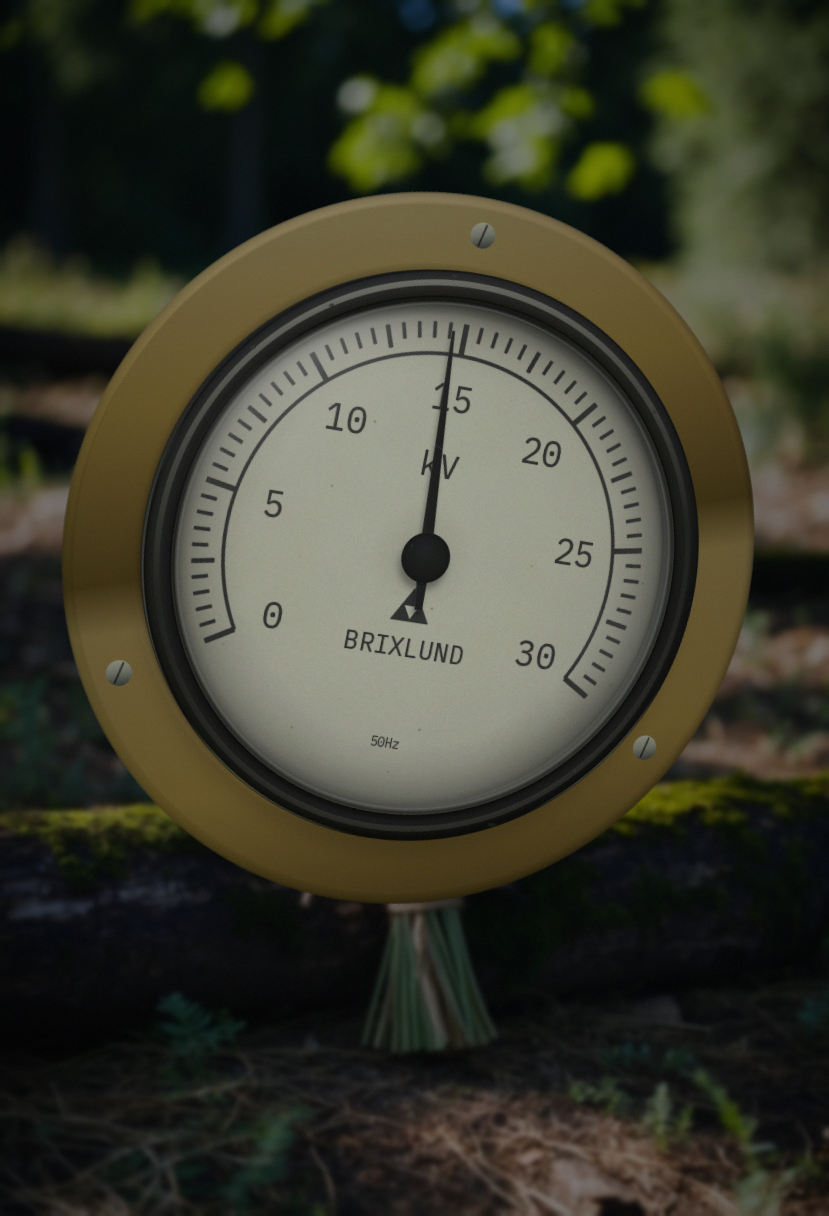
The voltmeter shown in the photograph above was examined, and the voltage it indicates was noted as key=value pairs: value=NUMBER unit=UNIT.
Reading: value=14.5 unit=kV
